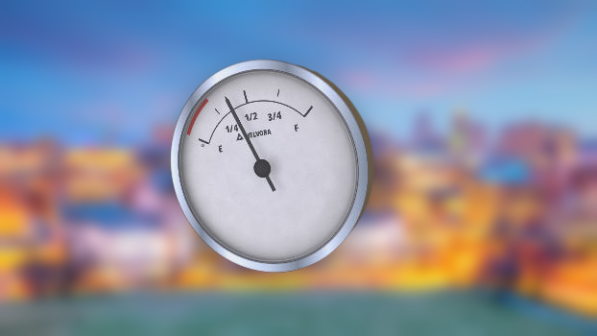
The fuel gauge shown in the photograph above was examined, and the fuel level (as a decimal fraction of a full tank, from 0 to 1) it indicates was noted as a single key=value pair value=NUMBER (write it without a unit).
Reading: value=0.375
